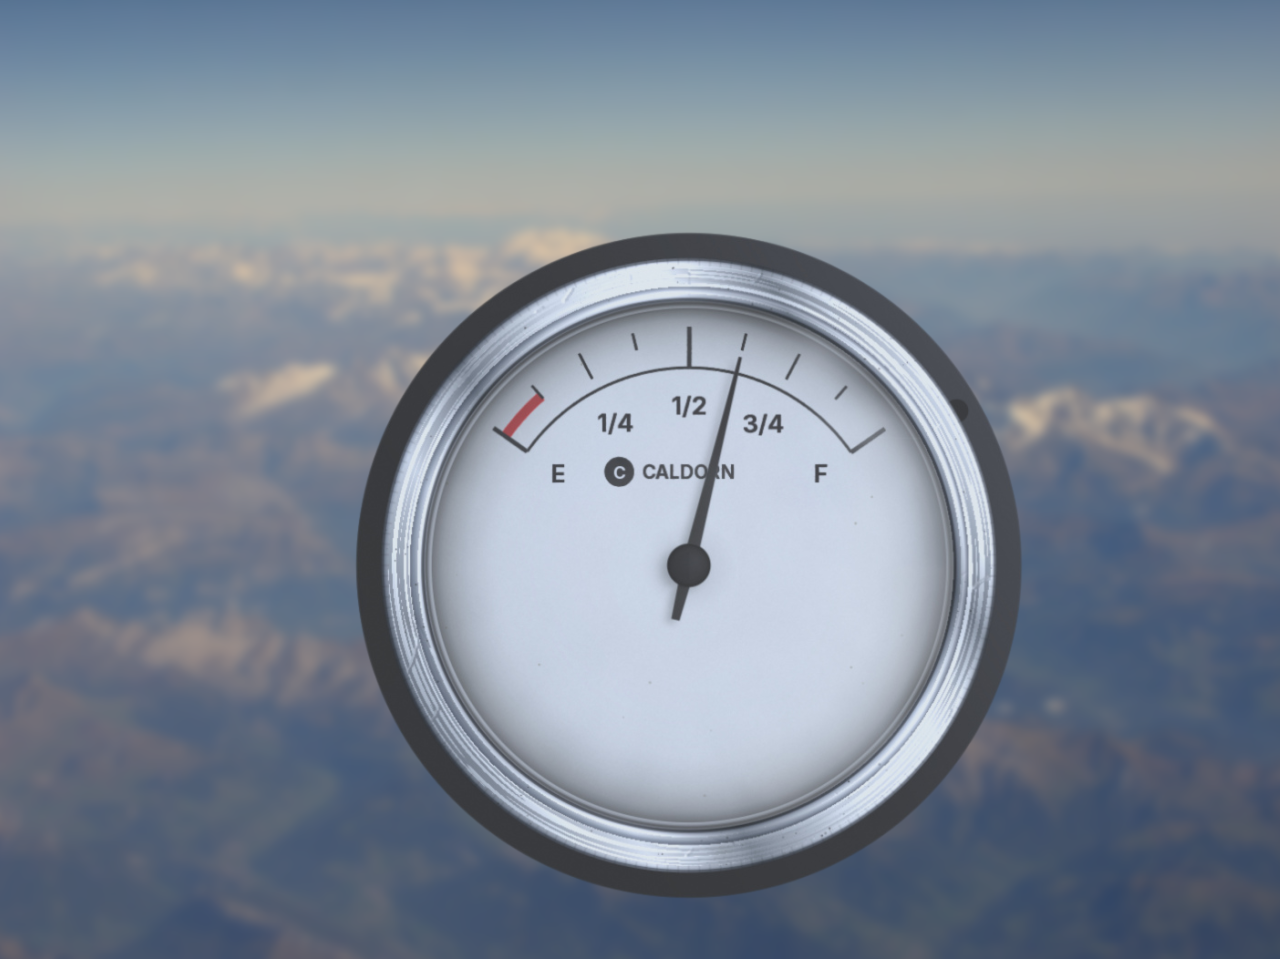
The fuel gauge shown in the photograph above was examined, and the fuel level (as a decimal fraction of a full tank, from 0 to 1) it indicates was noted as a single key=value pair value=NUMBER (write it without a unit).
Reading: value=0.625
